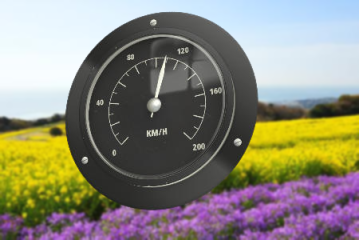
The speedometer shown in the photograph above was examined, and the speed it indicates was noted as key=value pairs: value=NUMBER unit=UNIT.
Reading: value=110 unit=km/h
